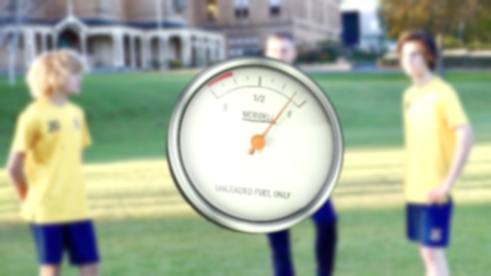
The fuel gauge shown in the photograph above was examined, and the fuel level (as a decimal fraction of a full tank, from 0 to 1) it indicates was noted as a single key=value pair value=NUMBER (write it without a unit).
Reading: value=0.875
